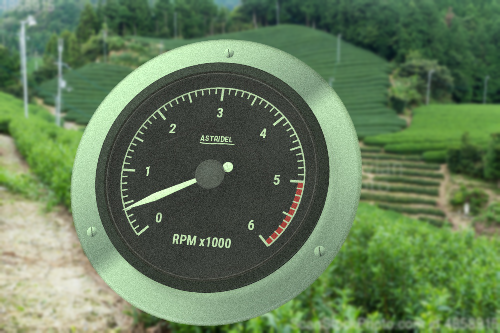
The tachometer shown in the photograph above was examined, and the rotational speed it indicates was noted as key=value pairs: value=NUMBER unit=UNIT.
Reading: value=400 unit=rpm
